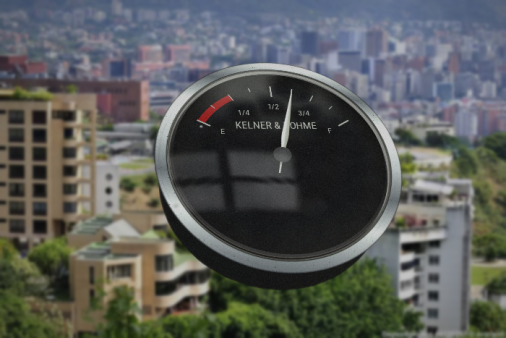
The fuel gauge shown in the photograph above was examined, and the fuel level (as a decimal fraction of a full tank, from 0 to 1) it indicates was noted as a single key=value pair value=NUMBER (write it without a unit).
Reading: value=0.625
